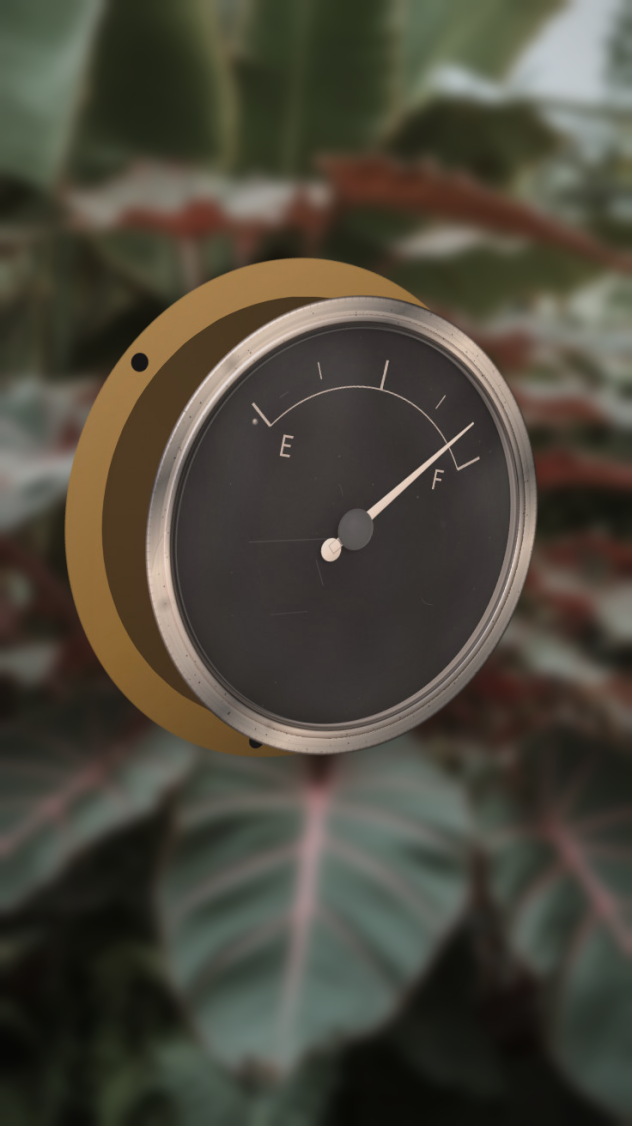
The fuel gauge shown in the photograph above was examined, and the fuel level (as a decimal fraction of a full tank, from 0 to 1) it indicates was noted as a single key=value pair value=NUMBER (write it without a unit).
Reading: value=0.875
